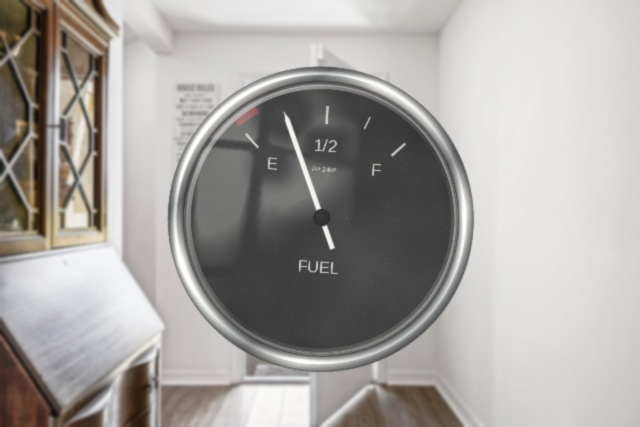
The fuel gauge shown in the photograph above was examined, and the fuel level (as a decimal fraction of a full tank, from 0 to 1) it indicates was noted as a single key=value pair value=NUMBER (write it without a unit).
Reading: value=0.25
